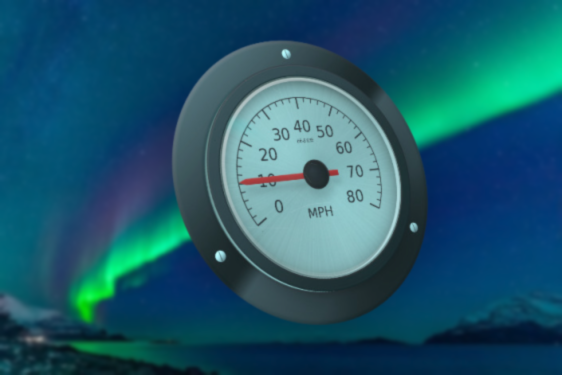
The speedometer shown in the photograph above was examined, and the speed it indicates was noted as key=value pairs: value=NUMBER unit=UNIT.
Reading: value=10 unit=mph
